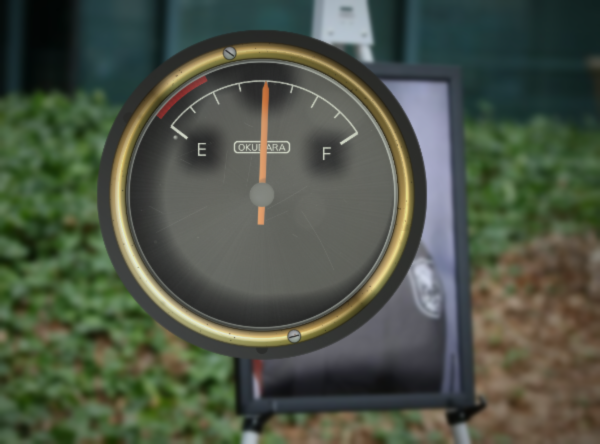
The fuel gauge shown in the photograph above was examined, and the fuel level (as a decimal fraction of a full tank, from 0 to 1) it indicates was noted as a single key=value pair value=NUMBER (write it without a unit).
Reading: value=0.5
